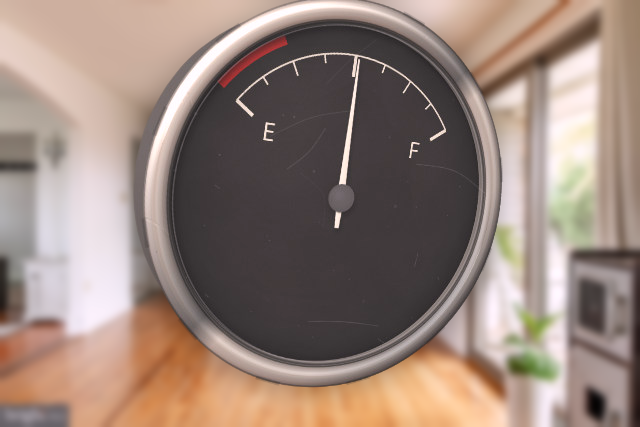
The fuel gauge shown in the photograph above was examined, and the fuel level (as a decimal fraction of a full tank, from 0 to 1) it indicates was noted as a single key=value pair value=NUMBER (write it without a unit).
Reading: value=0.5
